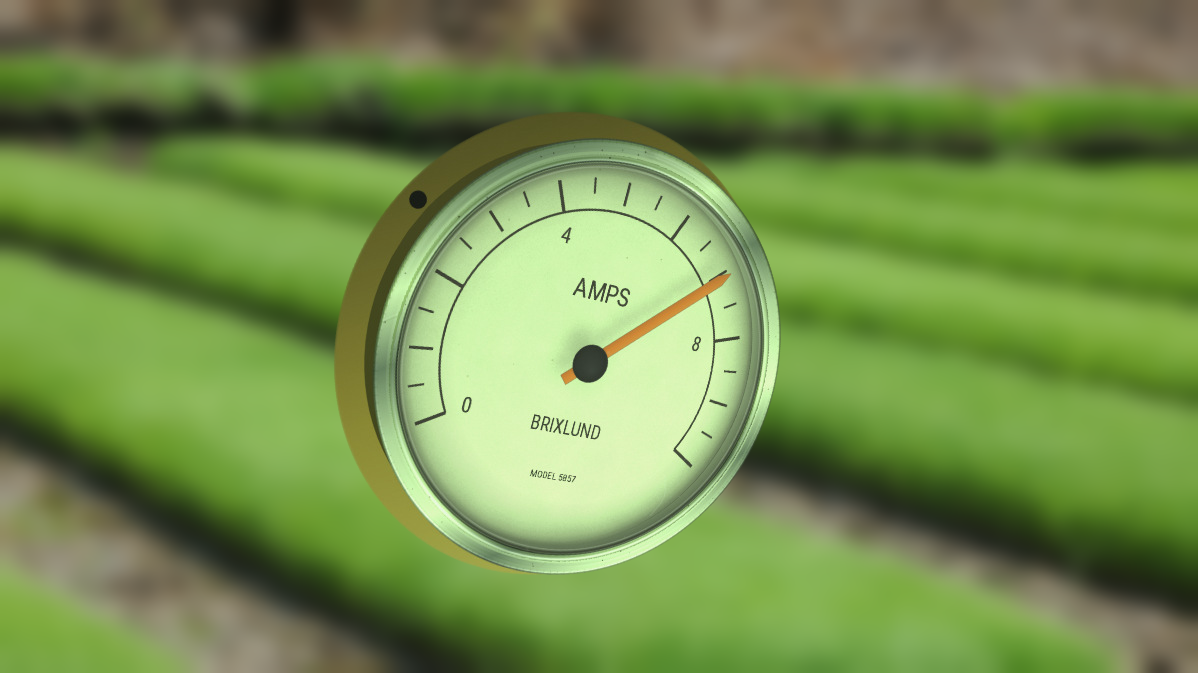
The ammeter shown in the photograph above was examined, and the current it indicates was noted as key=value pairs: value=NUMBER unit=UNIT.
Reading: value=7 unit=A
